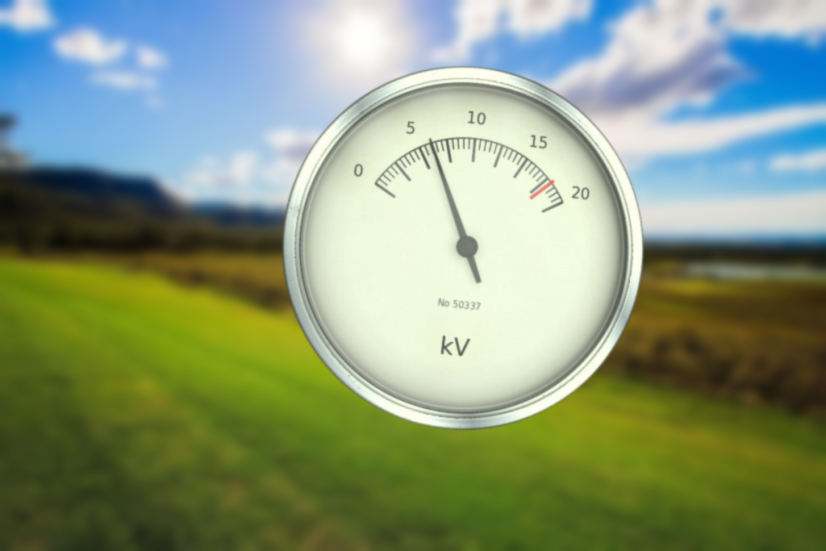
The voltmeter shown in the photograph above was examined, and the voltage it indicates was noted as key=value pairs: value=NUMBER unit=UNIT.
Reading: value=6 unit=kV
